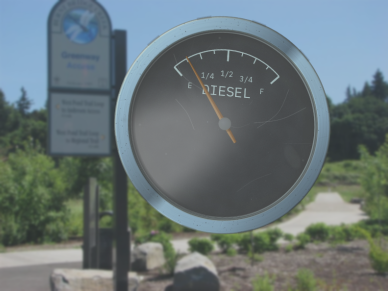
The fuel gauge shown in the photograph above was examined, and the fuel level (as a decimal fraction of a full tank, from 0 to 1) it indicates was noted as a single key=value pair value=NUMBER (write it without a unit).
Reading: value=0.125
